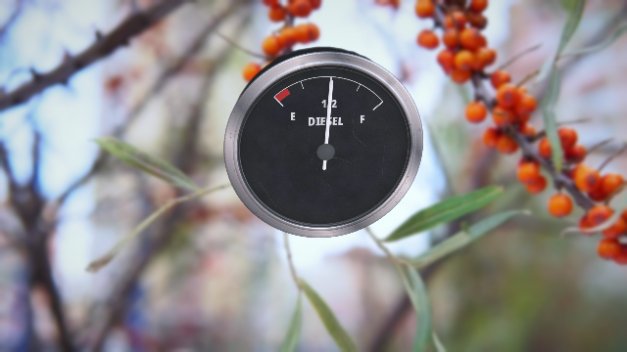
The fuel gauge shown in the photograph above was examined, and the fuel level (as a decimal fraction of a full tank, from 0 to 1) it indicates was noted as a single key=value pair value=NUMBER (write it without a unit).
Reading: value=0.5
